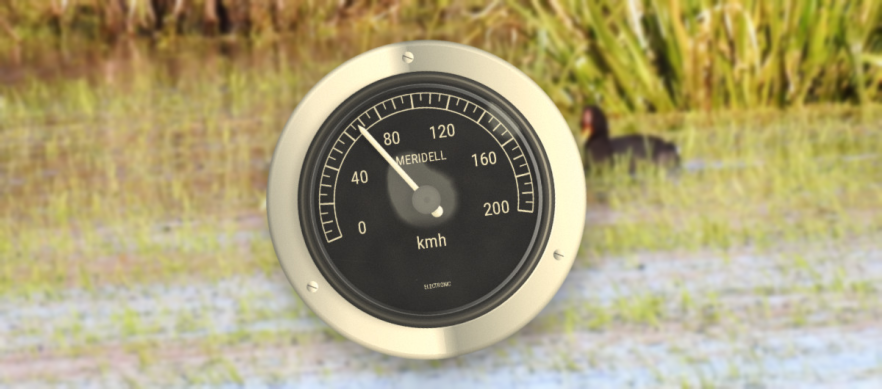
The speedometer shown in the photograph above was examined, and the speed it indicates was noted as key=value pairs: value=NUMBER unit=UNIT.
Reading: value=67.5 unit=km/h
